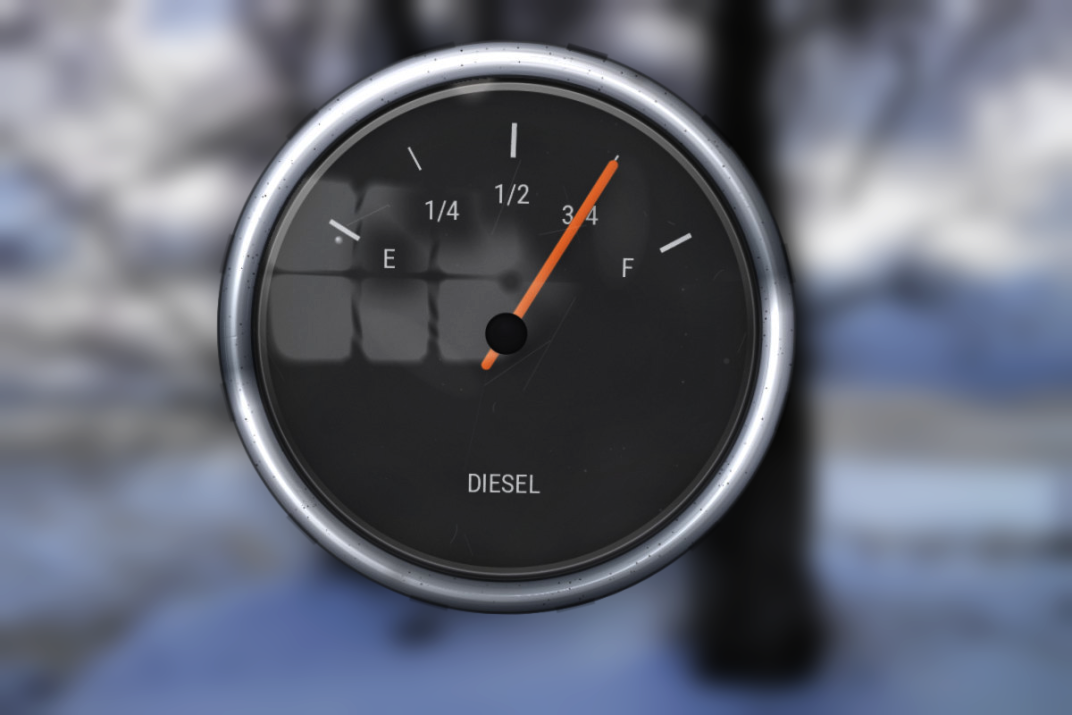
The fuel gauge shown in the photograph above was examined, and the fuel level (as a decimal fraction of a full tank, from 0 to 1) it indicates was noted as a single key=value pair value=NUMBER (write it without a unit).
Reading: value=0.75
